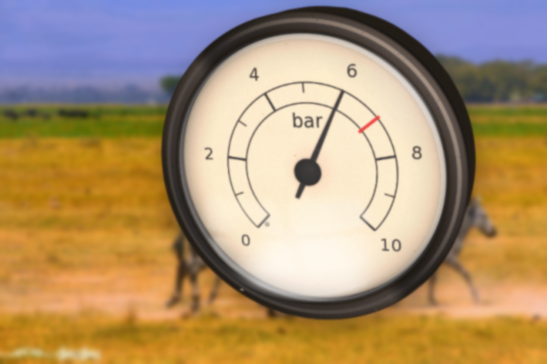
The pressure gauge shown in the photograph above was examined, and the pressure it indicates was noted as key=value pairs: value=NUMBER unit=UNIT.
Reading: value=6 unit=bar
